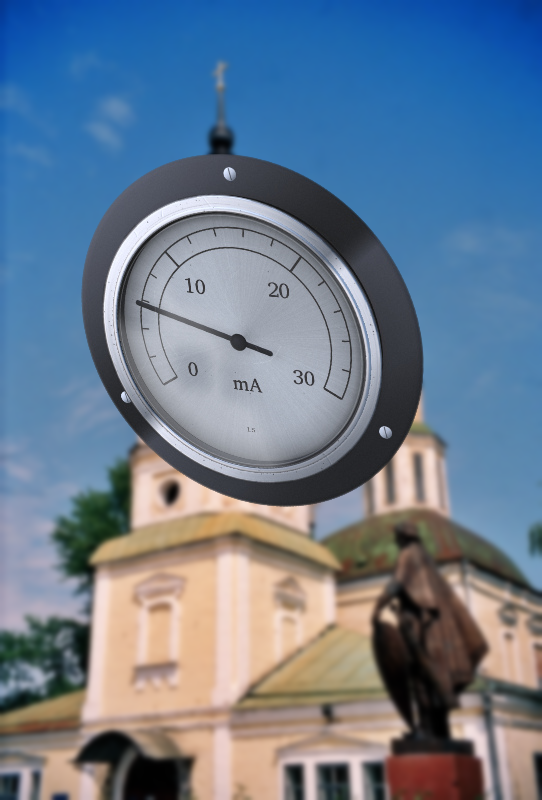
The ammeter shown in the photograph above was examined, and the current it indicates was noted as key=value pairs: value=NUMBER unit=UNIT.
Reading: value=6 unit=mA
